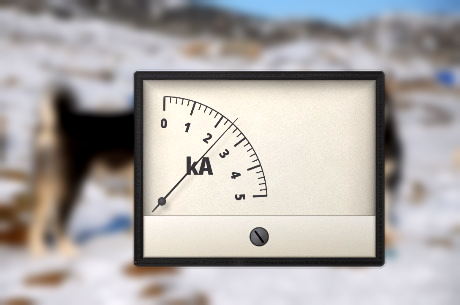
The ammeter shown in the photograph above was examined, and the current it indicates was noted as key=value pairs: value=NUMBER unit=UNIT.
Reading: value=2.4 unit=kA
